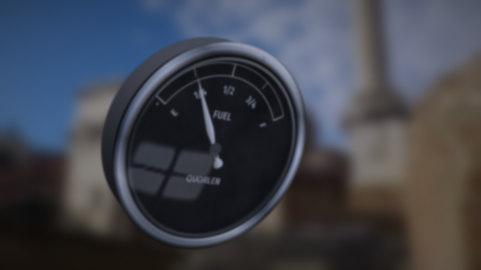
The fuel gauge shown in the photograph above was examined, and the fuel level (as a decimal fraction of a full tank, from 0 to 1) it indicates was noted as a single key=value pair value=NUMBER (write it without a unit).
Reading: value=0.25
